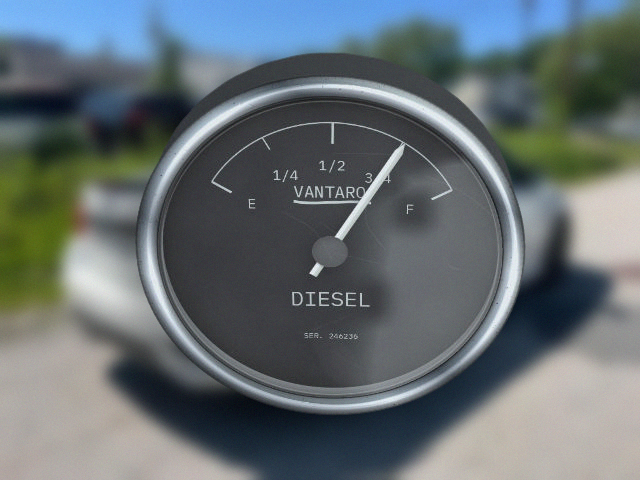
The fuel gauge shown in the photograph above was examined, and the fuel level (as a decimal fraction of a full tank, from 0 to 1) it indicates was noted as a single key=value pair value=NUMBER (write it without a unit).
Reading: value=0.75
